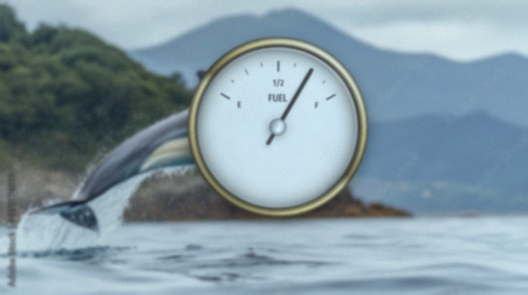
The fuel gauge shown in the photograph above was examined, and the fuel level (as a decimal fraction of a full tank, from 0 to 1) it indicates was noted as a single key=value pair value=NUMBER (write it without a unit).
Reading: value=0.75
